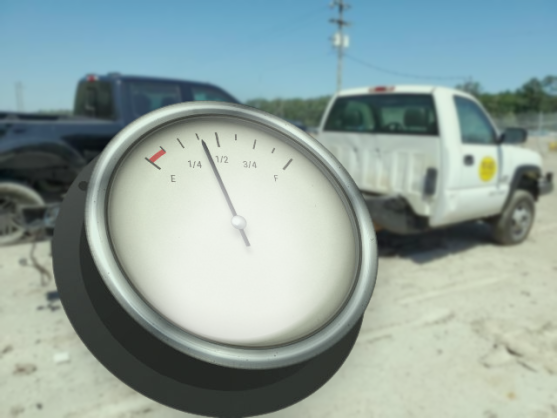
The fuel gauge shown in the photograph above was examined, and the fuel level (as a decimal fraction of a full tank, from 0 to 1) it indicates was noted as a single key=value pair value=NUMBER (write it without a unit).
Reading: value=0.375
